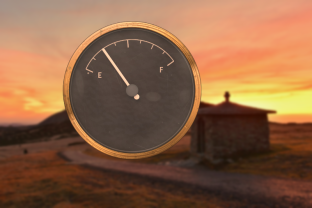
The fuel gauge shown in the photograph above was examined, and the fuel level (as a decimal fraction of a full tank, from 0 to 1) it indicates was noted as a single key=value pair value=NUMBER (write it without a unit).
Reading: value=0.25
